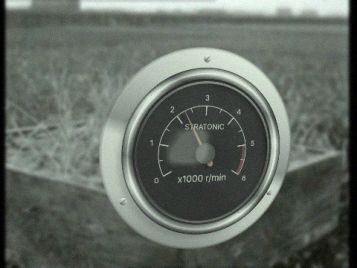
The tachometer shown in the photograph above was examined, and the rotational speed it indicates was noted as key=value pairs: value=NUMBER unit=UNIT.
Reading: value=2250 unit=rpm
